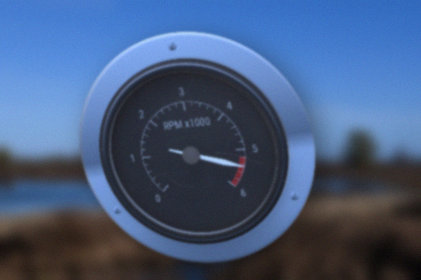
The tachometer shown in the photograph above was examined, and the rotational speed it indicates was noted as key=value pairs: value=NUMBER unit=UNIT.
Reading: value=5400 unit=rpm
